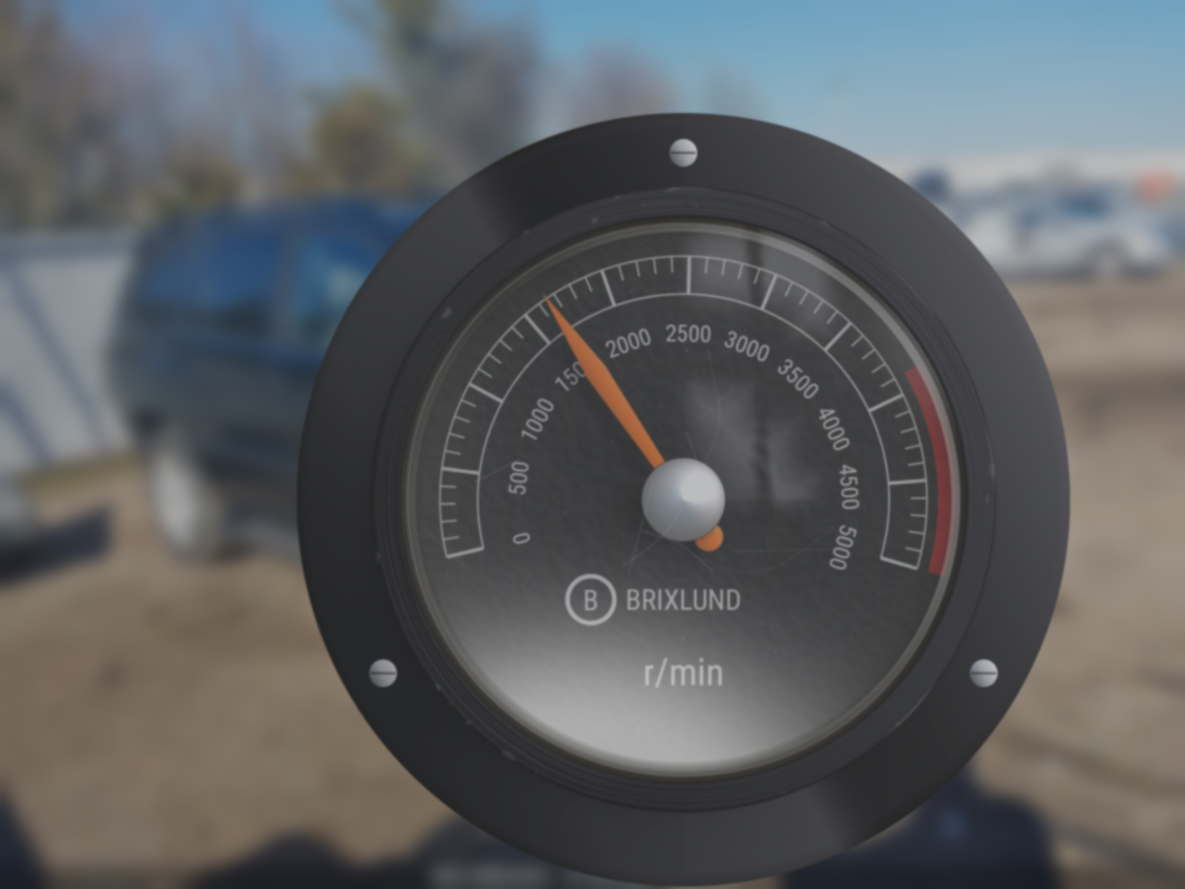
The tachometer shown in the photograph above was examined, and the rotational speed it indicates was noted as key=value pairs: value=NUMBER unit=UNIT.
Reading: value=1650 unit=rpm
